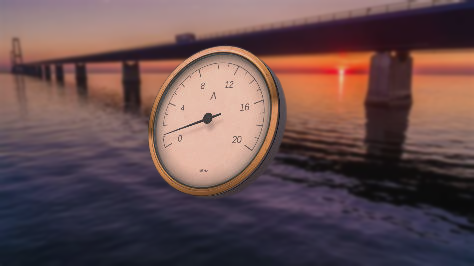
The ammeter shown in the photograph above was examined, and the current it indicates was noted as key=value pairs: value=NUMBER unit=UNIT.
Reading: value=1 unit=A
